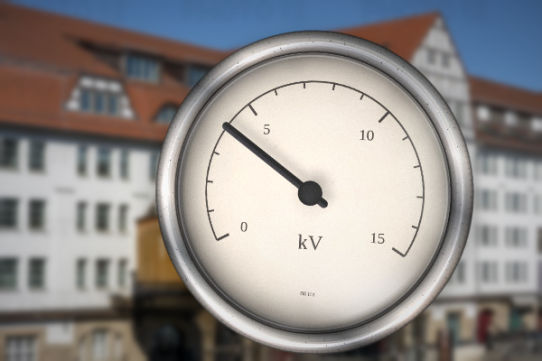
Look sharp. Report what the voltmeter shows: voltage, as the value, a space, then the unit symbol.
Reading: 4 kV
